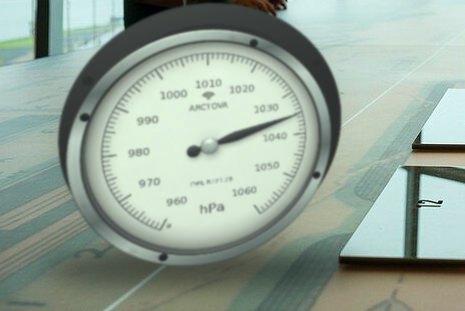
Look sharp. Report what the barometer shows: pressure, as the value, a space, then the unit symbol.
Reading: 1035 hPa
